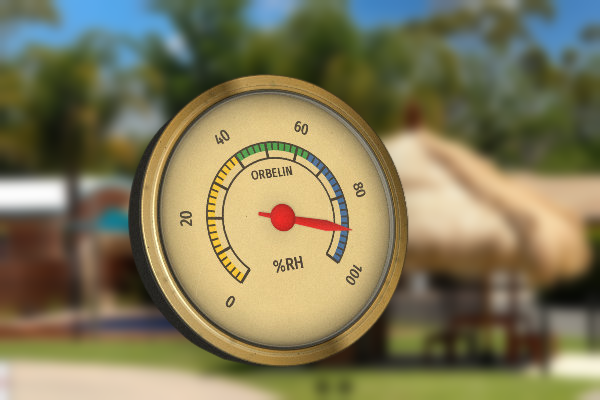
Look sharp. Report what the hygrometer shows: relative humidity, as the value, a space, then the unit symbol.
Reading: 90 %
